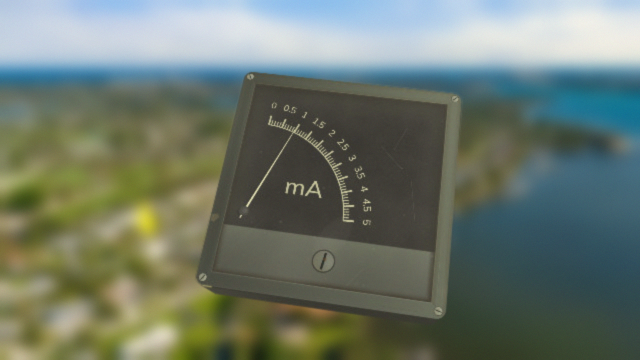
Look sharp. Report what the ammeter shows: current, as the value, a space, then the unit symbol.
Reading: 1 mA
